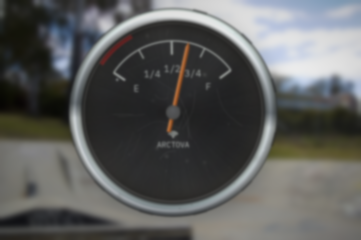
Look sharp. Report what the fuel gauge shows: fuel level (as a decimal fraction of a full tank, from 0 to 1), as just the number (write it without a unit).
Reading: 0.625
